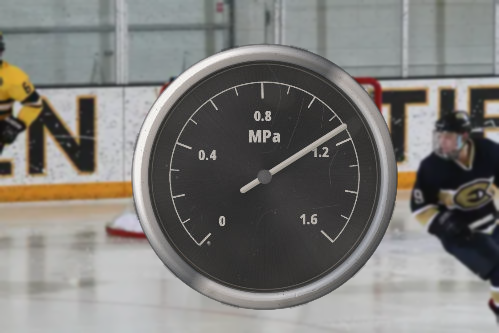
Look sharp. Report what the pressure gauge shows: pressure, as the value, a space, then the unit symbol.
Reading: 1.15 MPa
